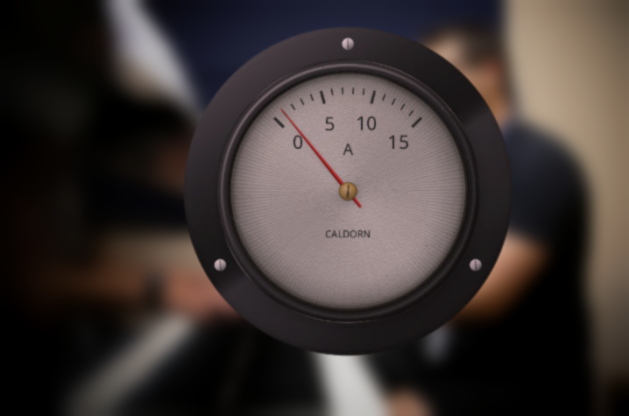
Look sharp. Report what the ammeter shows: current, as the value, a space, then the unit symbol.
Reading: 1 A
